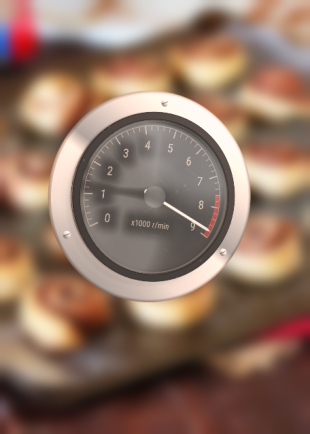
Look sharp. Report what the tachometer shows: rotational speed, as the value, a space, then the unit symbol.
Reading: 8800 rpm
